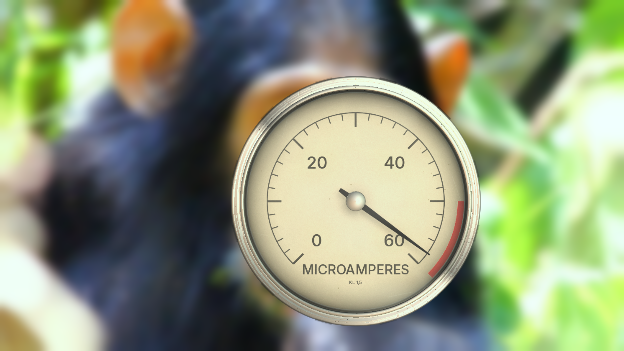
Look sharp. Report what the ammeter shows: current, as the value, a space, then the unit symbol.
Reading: 58 µA
